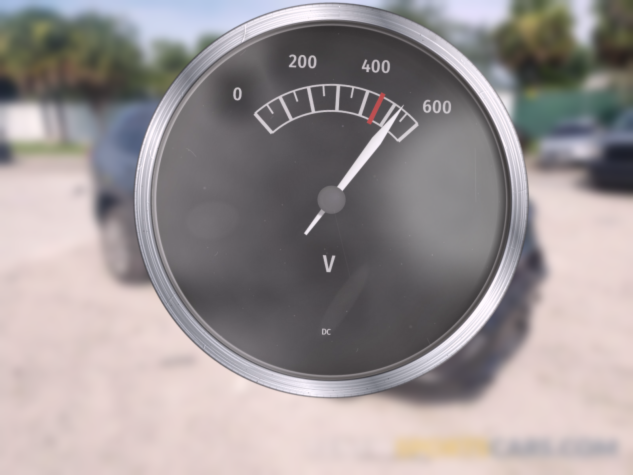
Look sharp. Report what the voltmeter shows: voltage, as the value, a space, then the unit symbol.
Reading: 525 V
